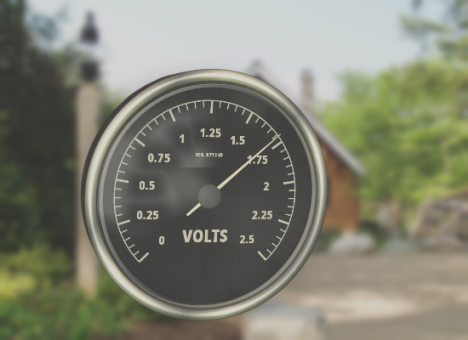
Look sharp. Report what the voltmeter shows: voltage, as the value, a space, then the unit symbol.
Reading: 1.7 V
